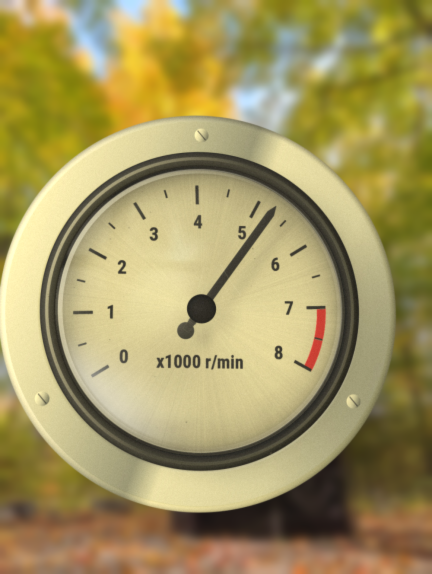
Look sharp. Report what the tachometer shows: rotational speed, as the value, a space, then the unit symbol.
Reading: 5250 rpm
